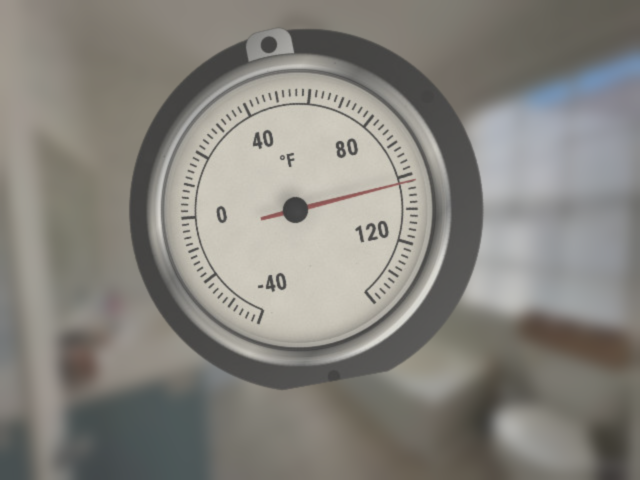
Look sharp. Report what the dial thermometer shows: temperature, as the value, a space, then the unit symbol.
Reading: 102 °F
